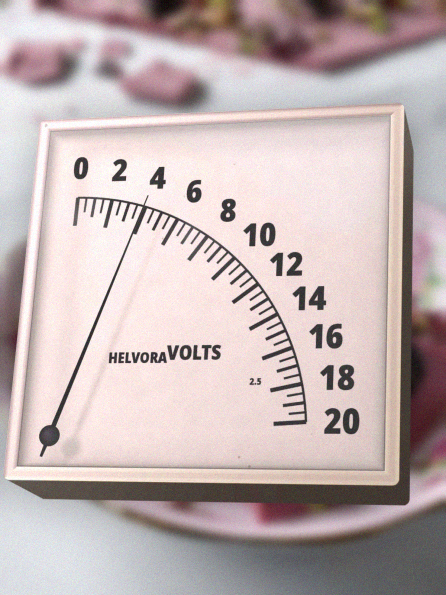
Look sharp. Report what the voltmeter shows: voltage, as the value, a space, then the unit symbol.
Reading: 4 V
